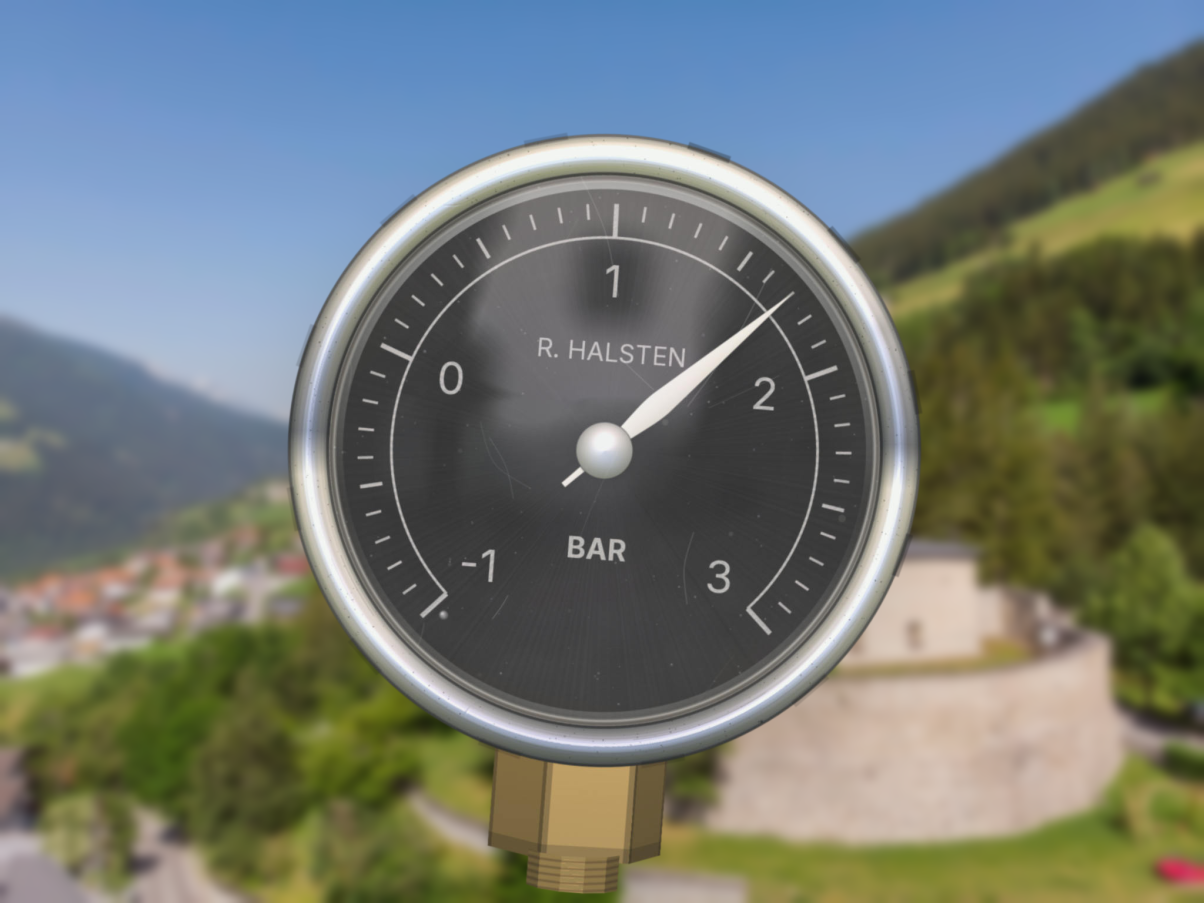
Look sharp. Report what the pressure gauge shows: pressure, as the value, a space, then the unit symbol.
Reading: 1.7 bar
